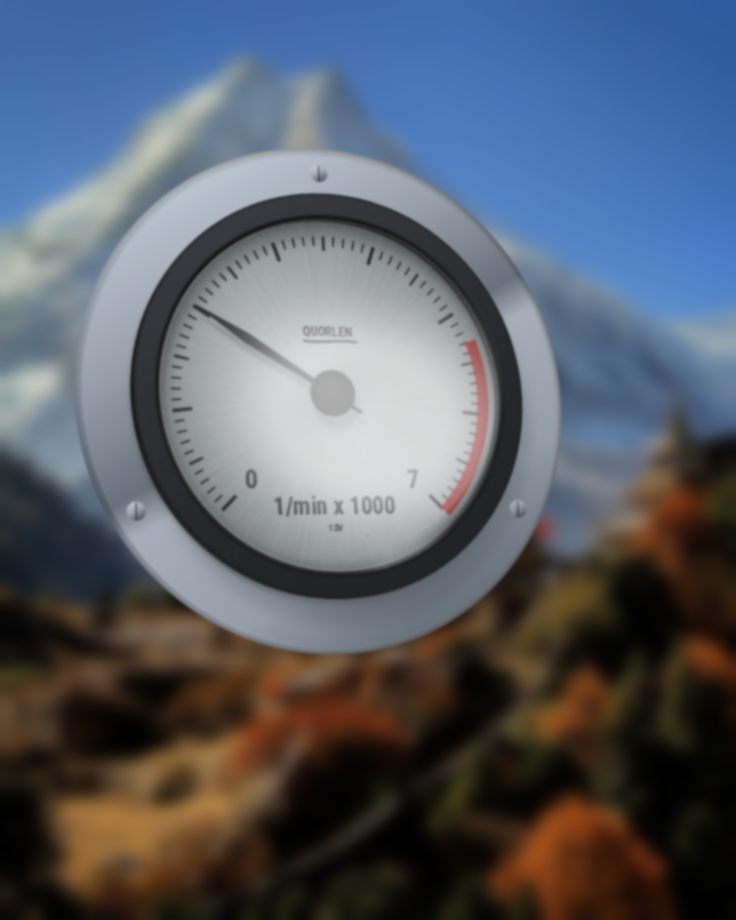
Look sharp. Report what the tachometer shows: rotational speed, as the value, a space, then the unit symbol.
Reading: 2000 rpm
